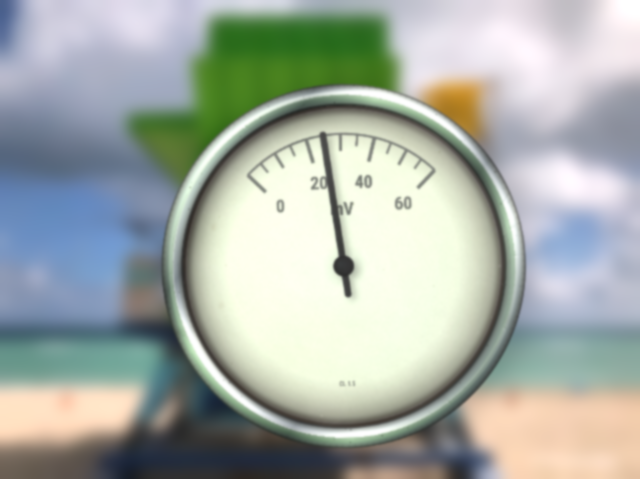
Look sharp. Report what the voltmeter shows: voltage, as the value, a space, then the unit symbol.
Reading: 25 mV
